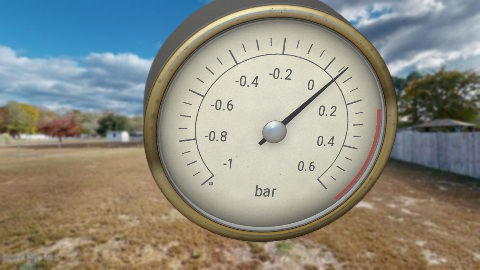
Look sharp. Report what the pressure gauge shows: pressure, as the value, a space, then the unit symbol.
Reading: 0.05 bar
